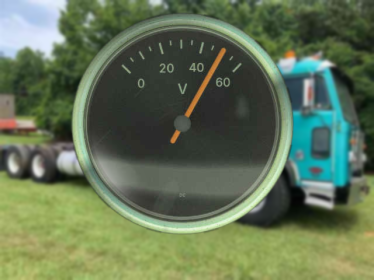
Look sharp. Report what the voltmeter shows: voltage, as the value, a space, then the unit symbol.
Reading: 50 V
